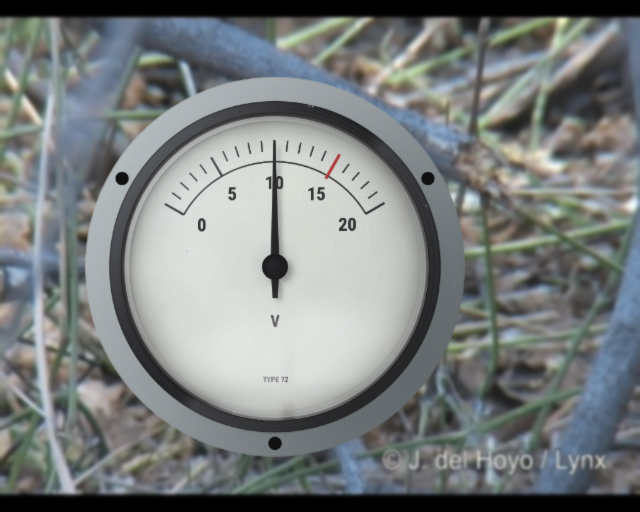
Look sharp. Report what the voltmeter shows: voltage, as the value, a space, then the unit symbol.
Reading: 10 V
